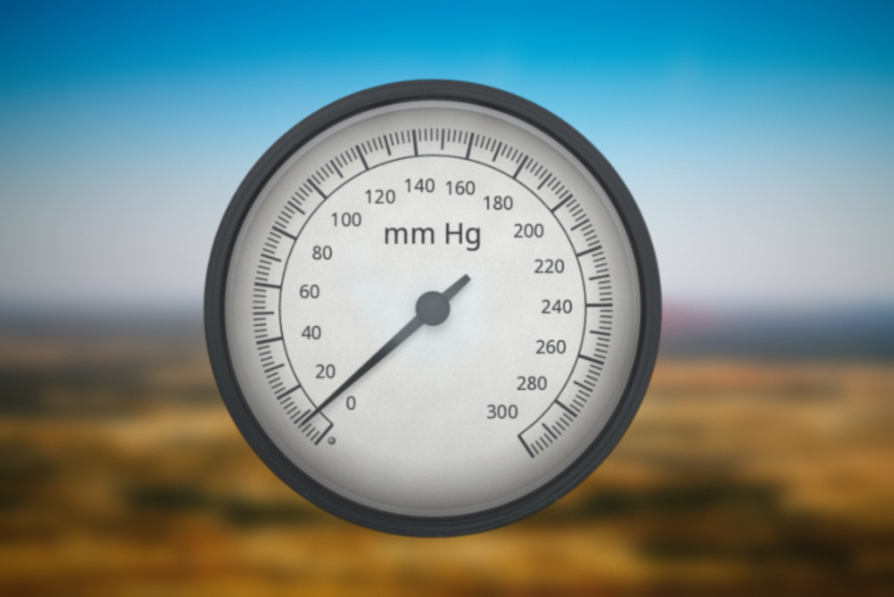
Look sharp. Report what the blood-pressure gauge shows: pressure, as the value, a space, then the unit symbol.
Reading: 8 mmHg
